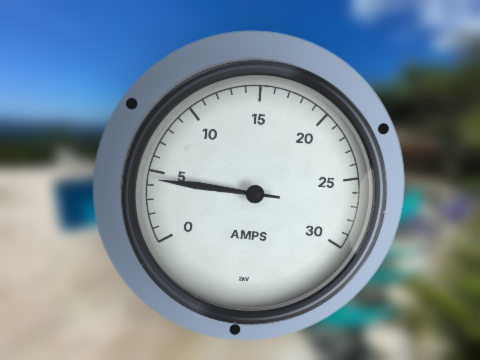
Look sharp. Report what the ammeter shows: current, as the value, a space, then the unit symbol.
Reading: 4.5 A
